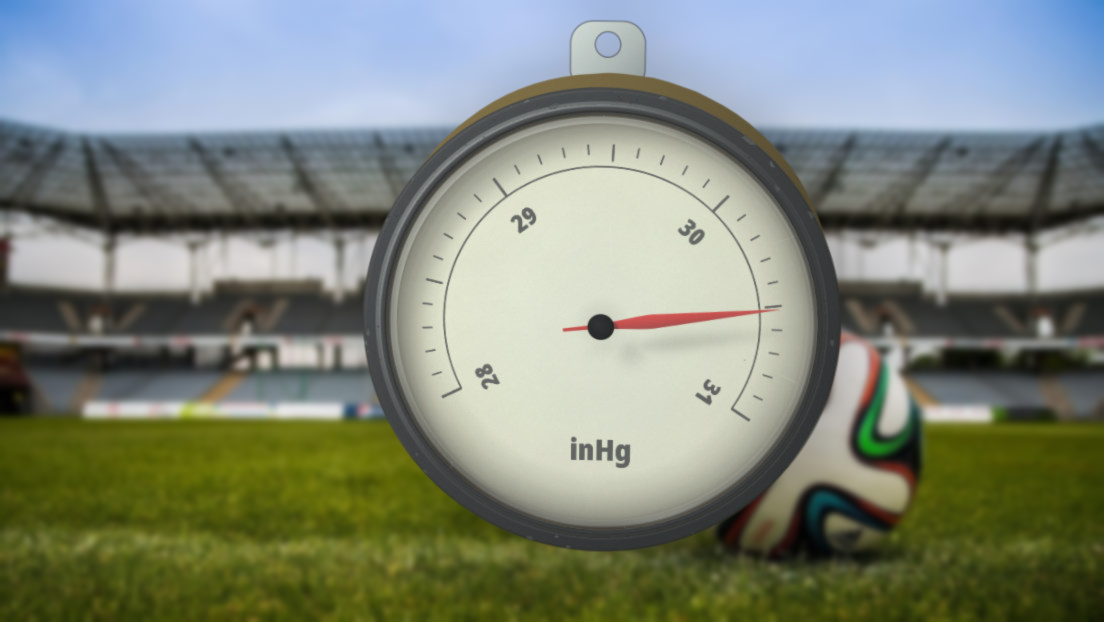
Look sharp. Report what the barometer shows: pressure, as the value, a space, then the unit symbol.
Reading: 30.5 inHg
